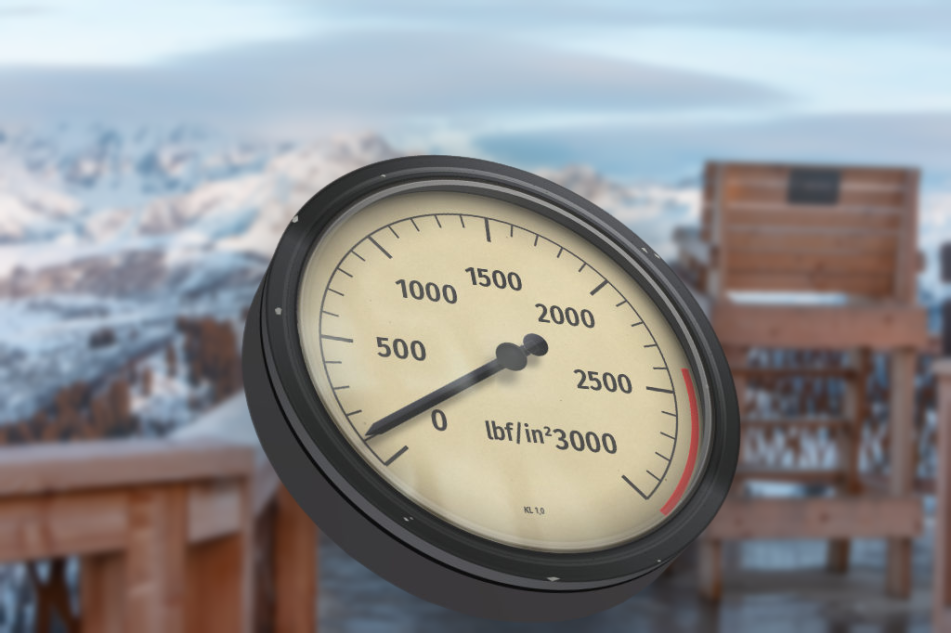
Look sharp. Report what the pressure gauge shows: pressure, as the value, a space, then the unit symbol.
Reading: 100 psi
